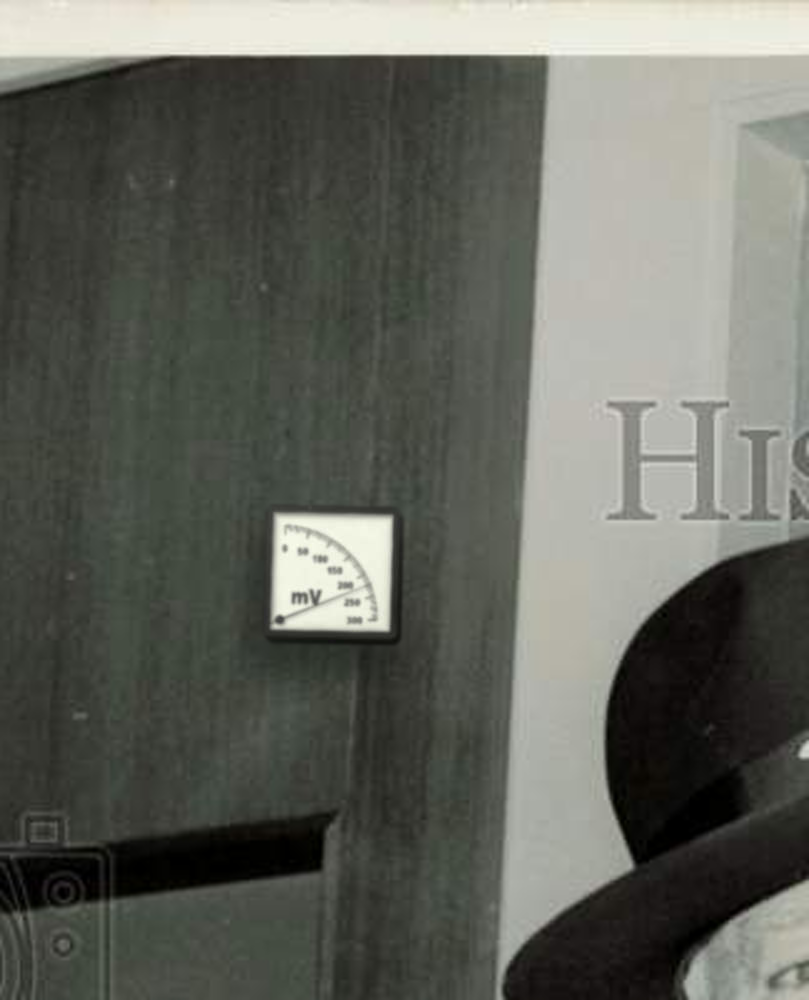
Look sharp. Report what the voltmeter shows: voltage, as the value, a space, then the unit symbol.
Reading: 225 mV
